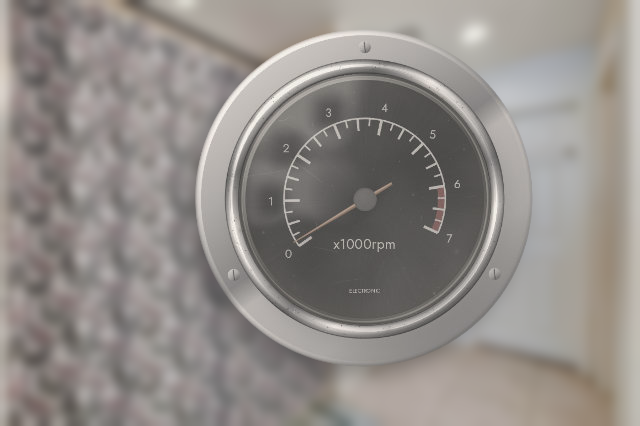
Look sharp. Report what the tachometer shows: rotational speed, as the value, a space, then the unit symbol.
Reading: 125 rpm
